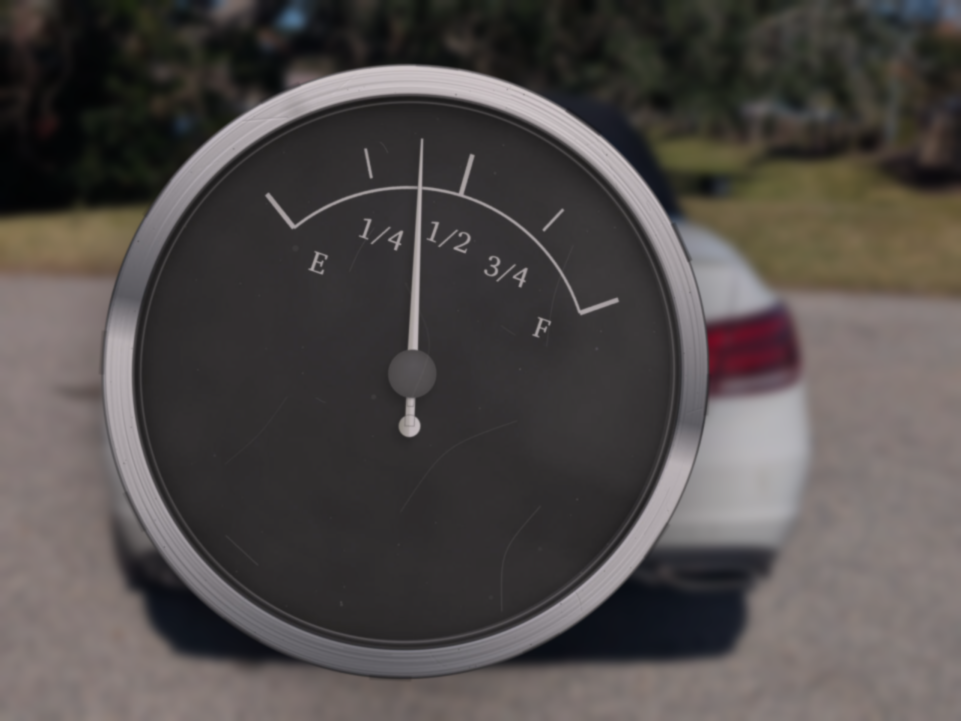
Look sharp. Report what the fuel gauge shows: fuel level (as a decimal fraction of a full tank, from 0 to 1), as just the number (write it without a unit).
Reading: 0.375
